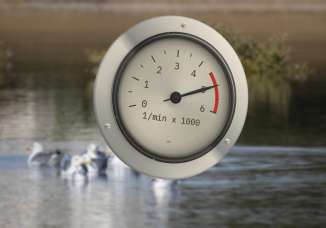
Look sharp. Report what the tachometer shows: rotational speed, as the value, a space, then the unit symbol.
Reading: 5000 rpm
